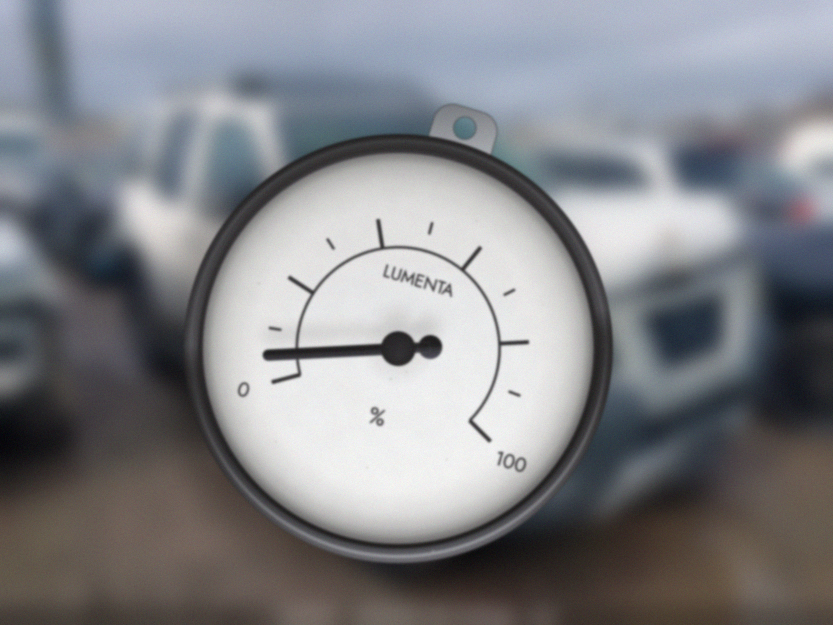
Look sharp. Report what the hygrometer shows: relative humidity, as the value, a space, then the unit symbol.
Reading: 5 %
